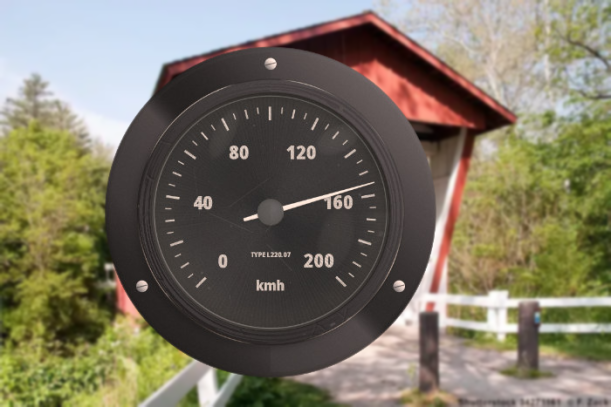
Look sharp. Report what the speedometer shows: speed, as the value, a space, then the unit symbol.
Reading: 155 km/h
